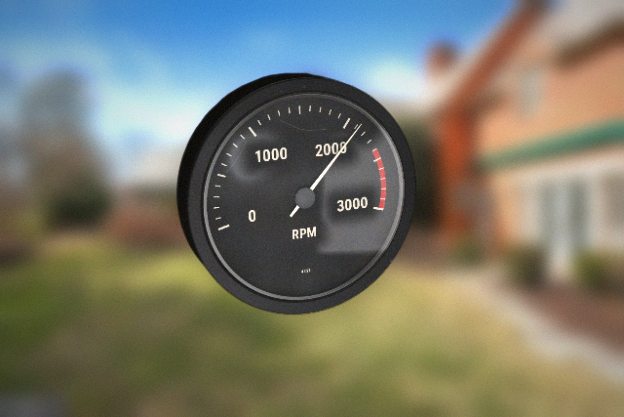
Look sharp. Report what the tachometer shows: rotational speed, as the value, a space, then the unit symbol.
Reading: 2100 rpm
